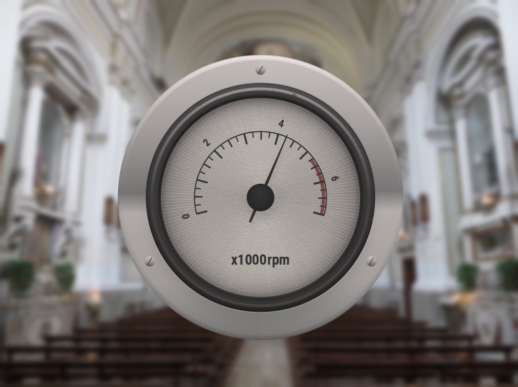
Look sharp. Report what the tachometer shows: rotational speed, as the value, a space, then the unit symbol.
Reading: 4250 rpm
